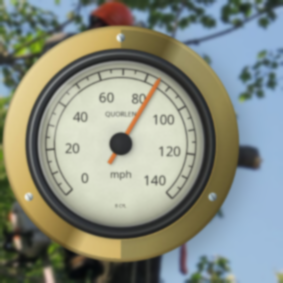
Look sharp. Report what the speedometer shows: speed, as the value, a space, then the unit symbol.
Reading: 85 mph
